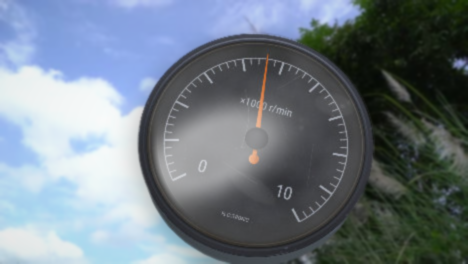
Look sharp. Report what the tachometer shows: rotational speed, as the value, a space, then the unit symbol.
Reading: 4600 rpm
